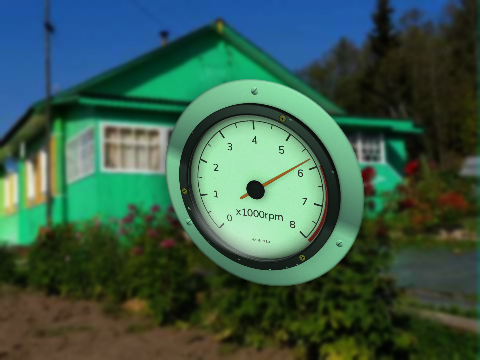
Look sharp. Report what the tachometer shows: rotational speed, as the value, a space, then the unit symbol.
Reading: 5750 rpm
